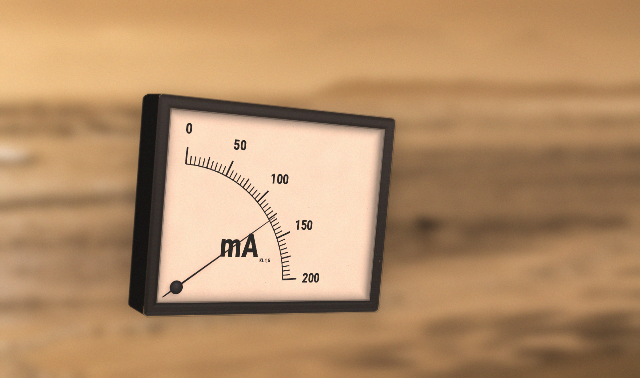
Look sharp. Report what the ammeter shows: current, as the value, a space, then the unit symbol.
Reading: 125 mA
